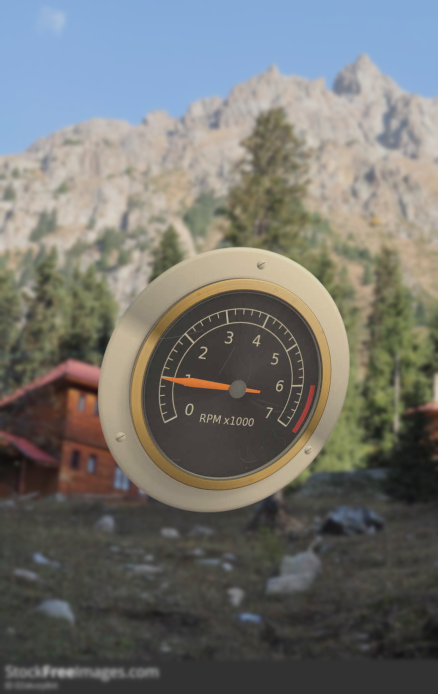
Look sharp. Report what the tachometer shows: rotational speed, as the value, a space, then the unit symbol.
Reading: 1000 rpm
